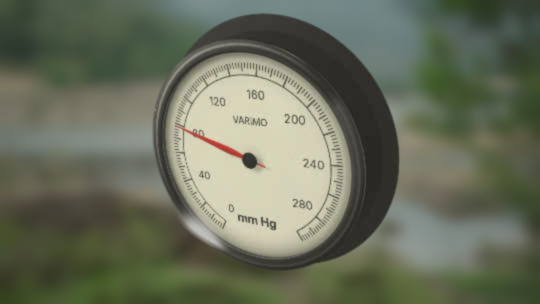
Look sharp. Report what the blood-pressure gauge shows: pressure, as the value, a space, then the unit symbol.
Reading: 80 mmHg
